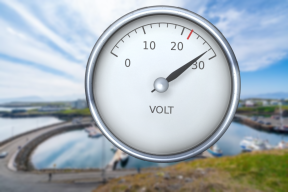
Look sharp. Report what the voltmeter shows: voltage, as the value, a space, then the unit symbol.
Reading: 28 V
